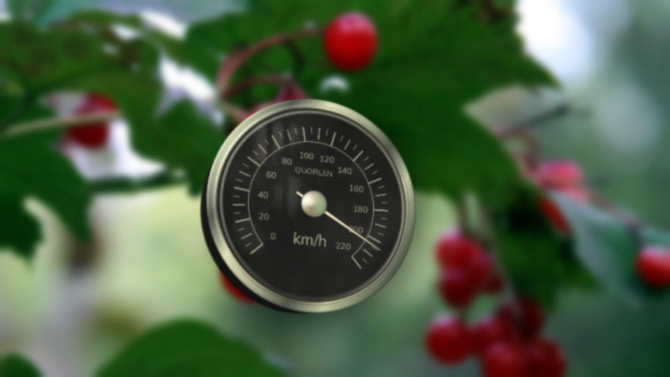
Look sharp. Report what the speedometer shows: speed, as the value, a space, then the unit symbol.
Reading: 205 km/h
